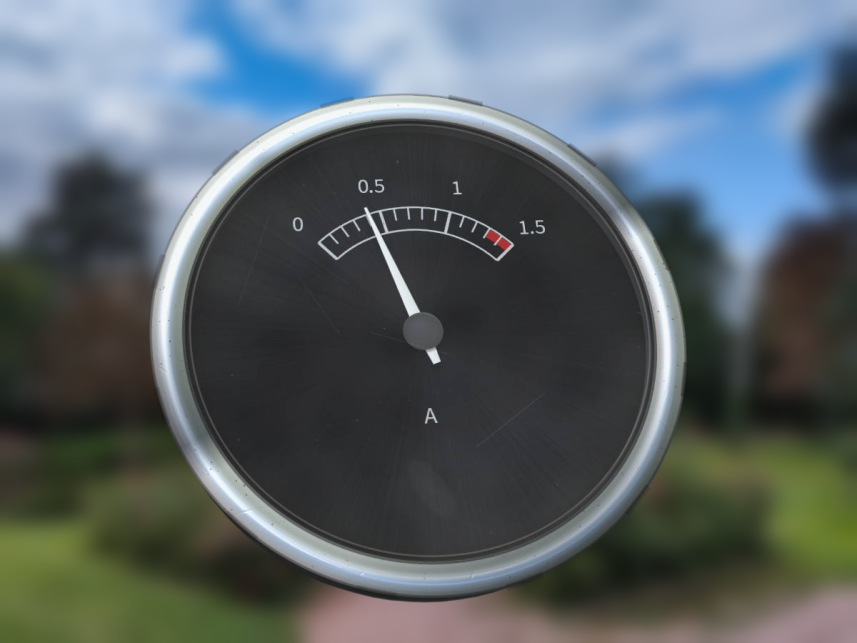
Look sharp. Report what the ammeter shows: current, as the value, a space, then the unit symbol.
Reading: 0.4 A
